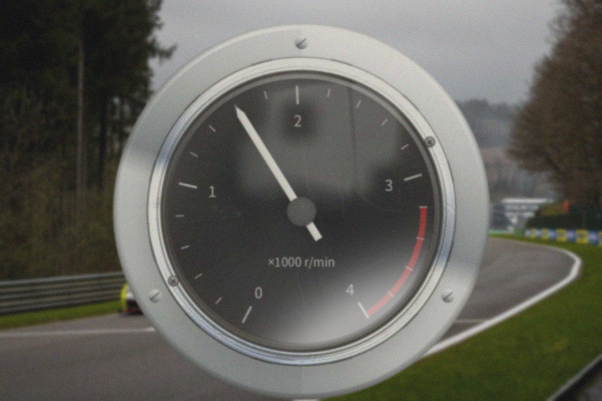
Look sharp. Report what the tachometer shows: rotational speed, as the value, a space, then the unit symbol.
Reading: 1600 rpm
